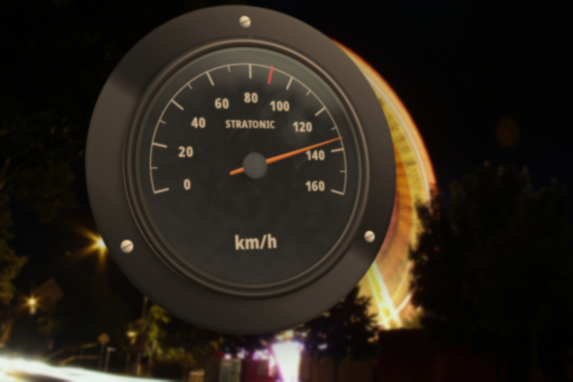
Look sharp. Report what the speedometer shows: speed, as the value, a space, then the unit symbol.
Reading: 135 km/h
